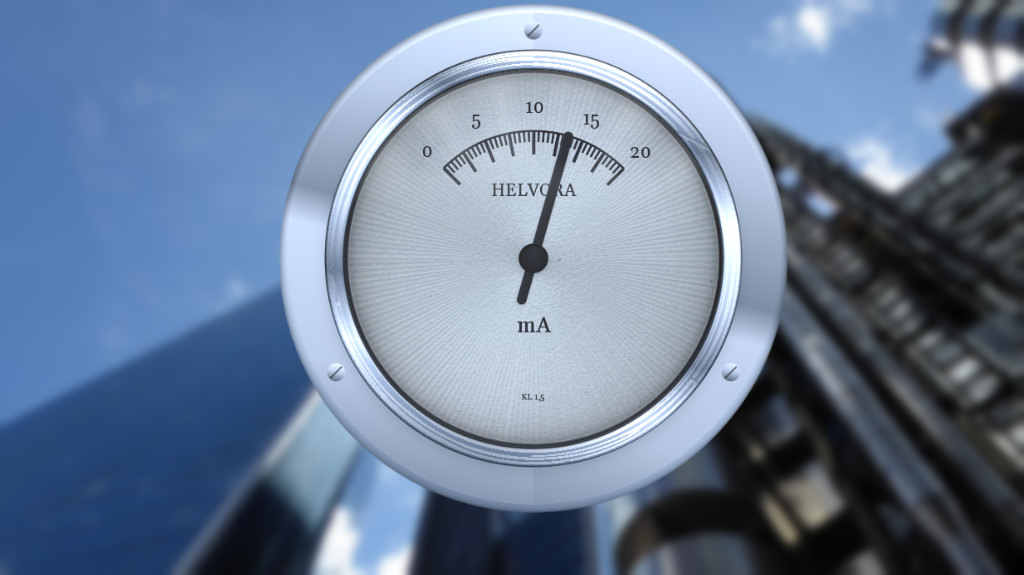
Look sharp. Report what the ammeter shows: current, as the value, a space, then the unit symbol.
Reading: 13.5 mA
